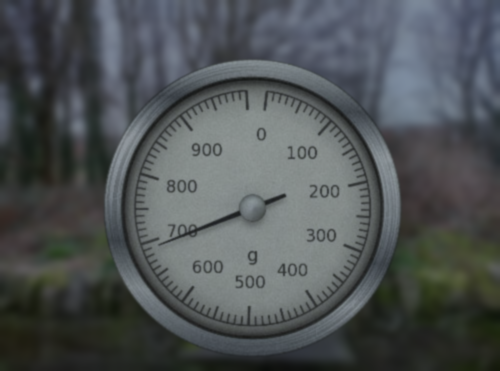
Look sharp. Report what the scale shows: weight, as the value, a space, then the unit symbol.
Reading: 690 g
